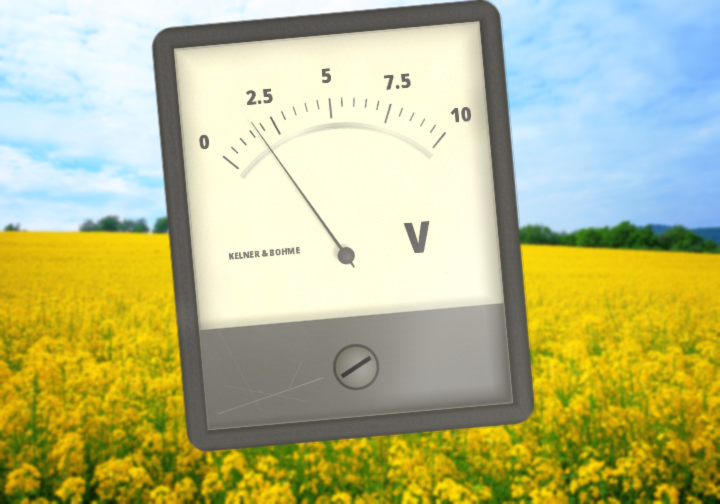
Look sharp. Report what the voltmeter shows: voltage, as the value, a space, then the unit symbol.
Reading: 1.75 V
